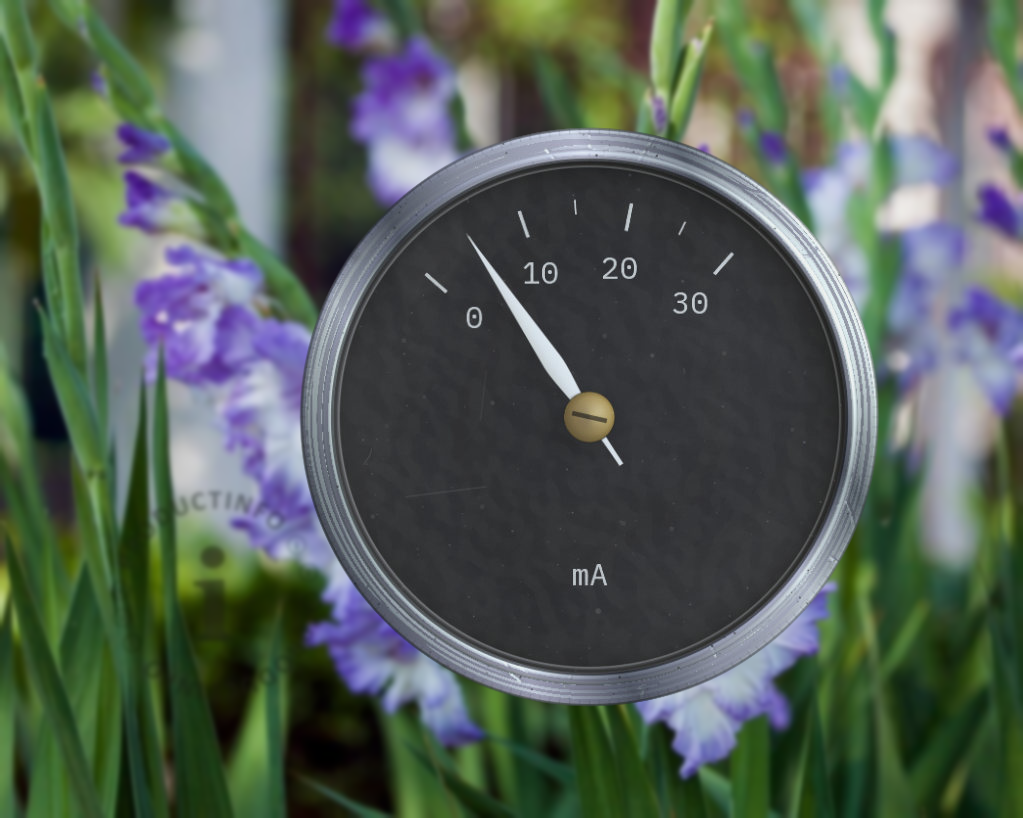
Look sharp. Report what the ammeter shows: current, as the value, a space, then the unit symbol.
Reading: 5 mA
